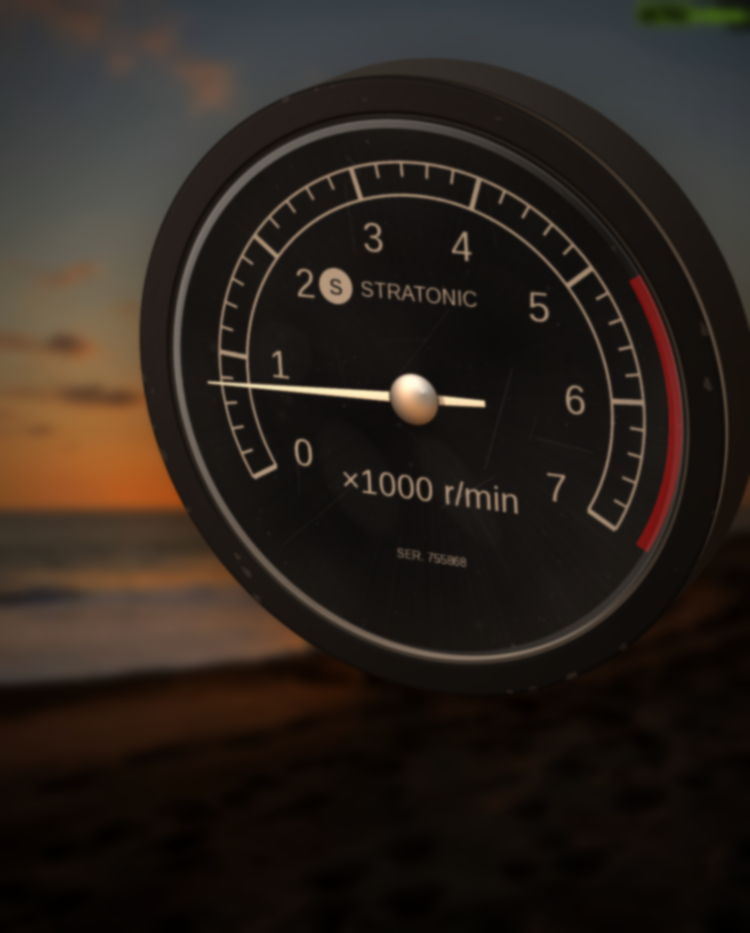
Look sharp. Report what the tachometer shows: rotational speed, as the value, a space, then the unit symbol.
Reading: 800 rpm
